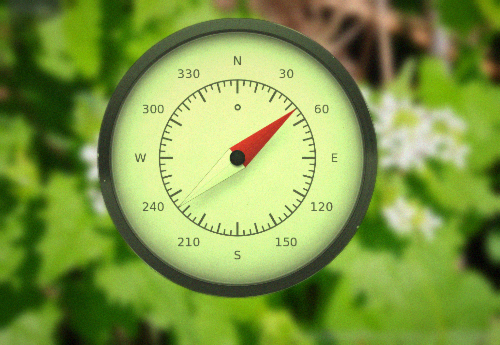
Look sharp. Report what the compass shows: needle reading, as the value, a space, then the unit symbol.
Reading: 50 °
